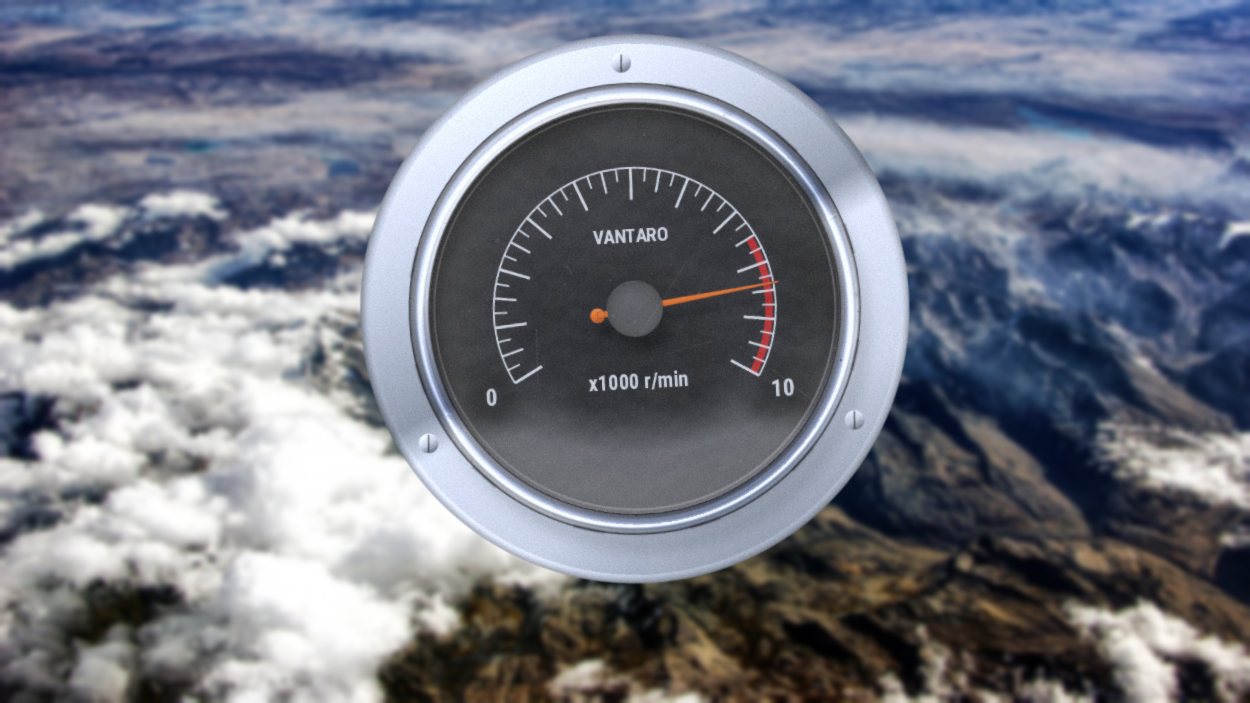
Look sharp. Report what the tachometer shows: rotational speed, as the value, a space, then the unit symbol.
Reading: 8375 rpm
